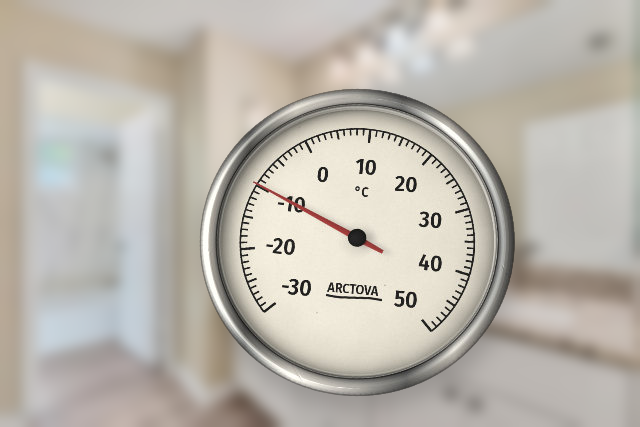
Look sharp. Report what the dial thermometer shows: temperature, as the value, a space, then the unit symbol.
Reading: -10 °C
